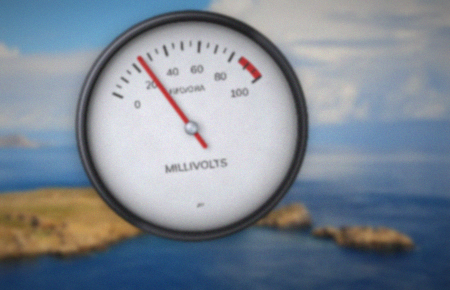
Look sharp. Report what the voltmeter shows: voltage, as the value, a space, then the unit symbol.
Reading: 25 mV
